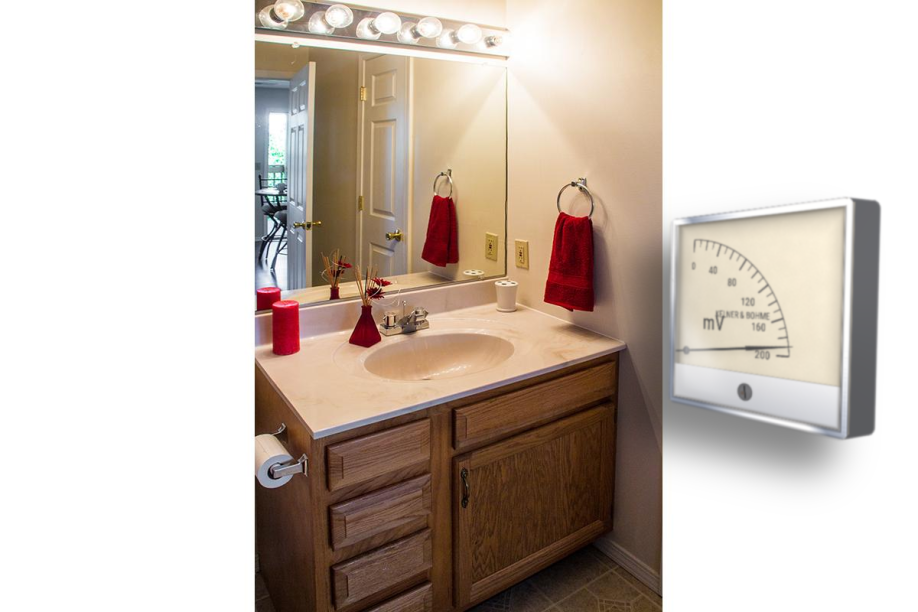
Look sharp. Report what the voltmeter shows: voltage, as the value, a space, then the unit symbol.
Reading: 190 mV
